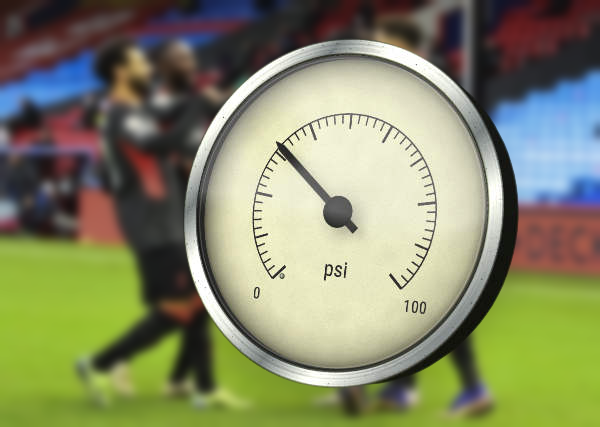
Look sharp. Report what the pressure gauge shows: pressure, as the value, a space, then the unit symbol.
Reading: 32 psi
